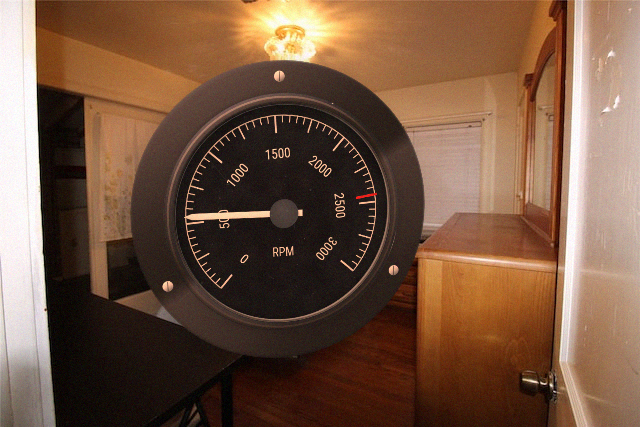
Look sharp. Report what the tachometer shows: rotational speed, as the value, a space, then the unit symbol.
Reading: 550 rpm
